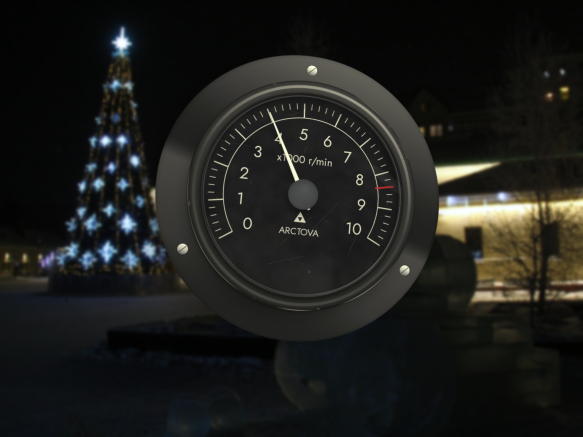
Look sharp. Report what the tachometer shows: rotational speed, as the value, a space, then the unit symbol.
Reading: 4000 rpm
